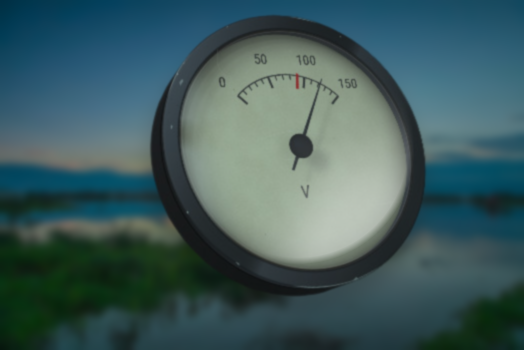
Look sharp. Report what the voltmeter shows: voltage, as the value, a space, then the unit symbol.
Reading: 120 V
